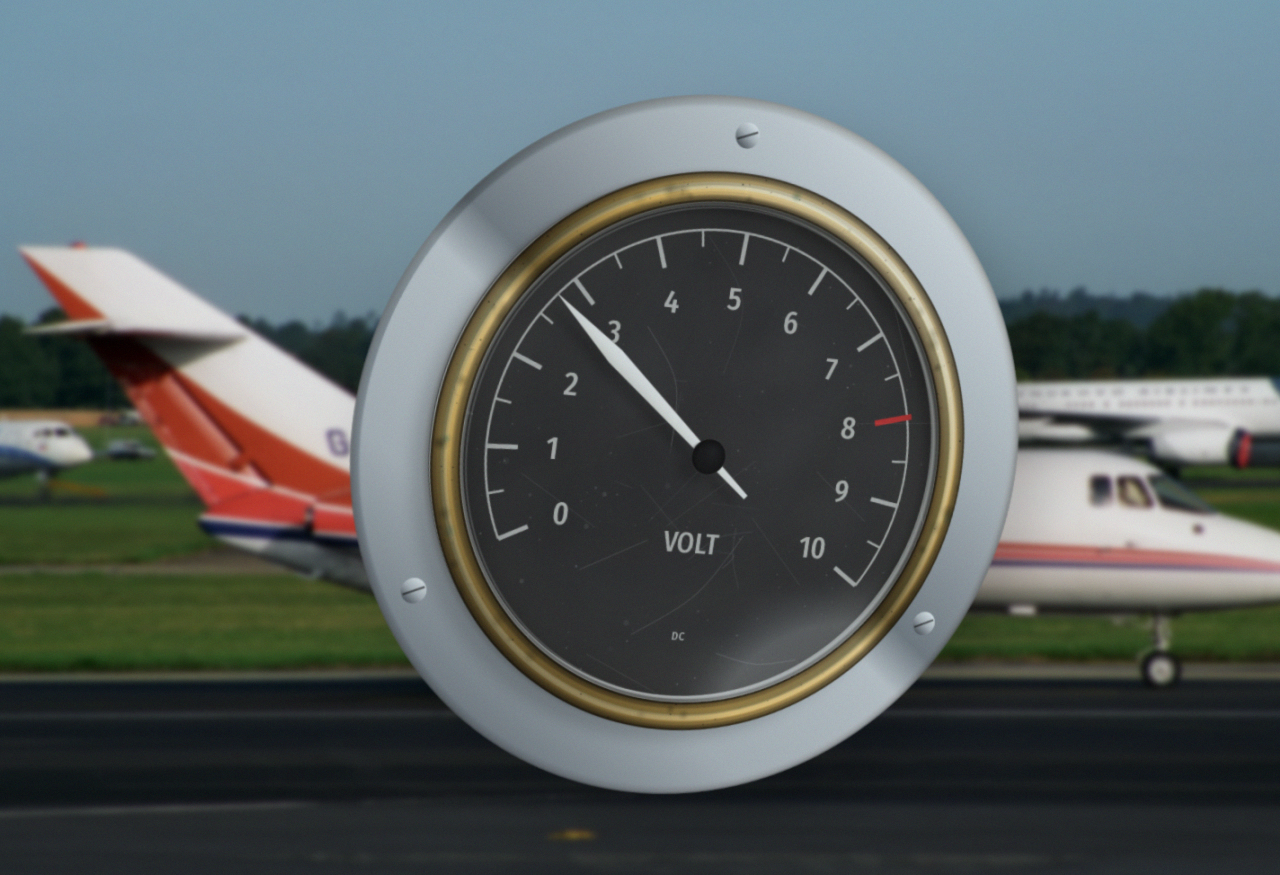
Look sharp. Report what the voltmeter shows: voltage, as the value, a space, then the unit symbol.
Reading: 2.75 V
